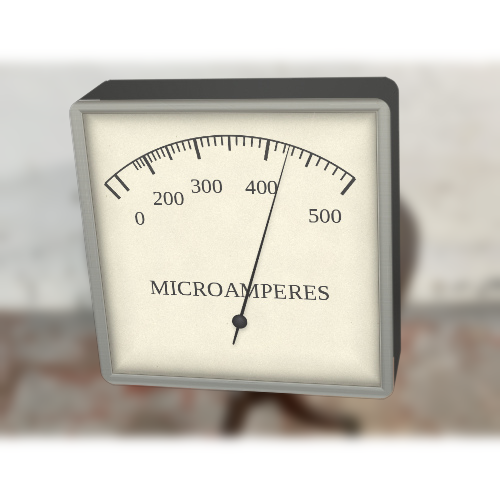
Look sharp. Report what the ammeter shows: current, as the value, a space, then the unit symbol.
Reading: 425 µA
